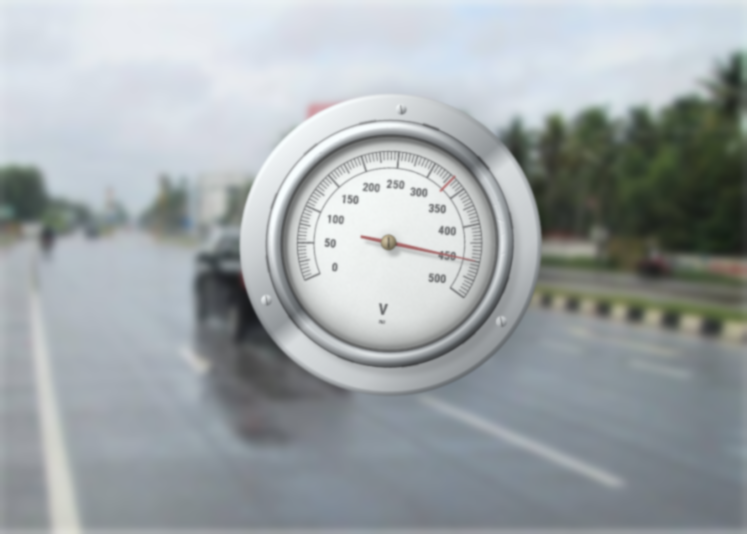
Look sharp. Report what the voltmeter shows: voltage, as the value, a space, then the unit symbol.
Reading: 450 V
